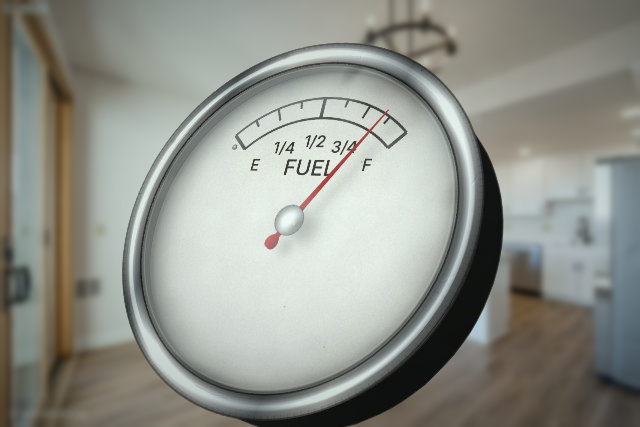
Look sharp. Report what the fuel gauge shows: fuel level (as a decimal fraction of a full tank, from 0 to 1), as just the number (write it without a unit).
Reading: 0.875
